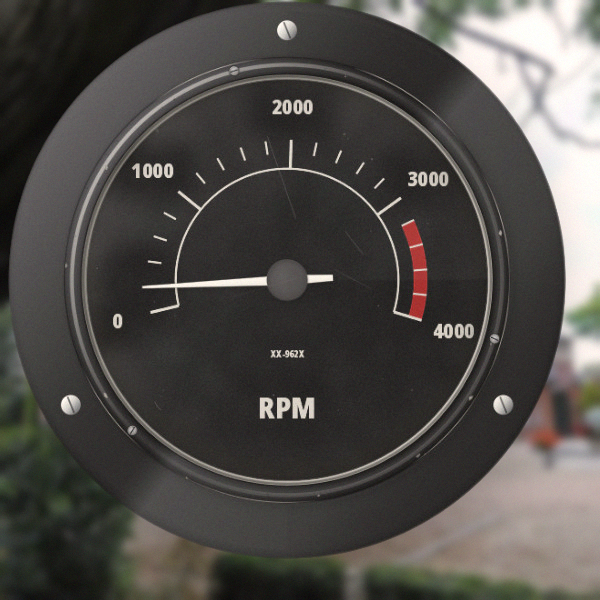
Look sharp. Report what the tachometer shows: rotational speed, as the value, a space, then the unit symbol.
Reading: 200 rpm
